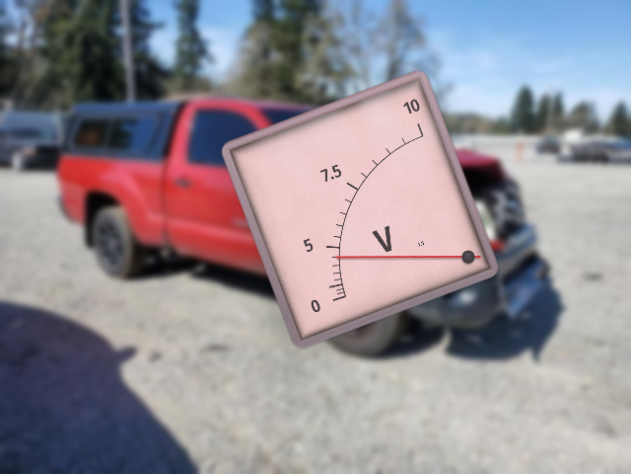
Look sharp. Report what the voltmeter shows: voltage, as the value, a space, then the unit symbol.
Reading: 4.5 V
